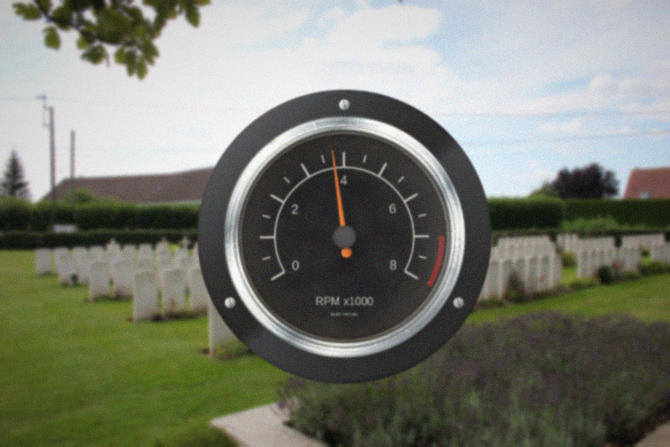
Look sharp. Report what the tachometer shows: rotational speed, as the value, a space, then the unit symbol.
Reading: 3750 rpm
